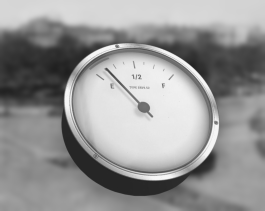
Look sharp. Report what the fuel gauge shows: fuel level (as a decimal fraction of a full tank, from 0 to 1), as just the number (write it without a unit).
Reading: 0.125
